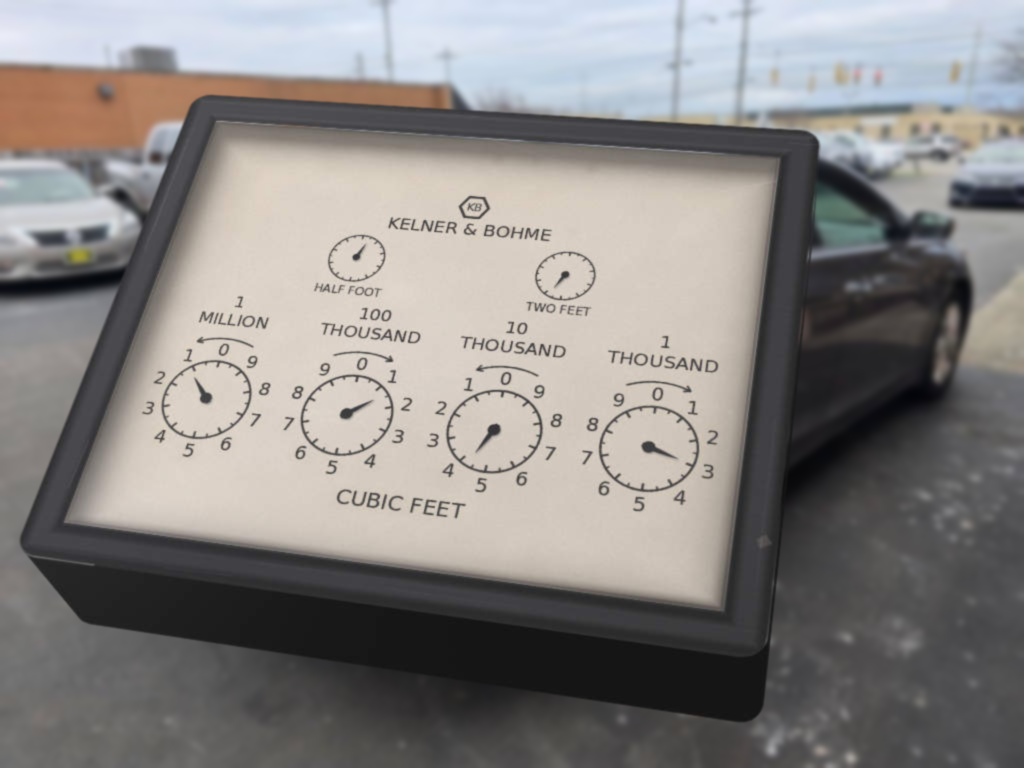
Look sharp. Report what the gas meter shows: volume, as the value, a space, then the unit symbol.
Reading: 114300 ft³
